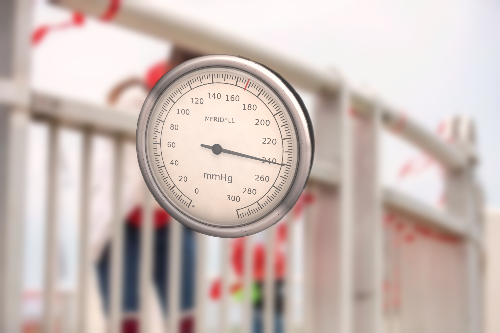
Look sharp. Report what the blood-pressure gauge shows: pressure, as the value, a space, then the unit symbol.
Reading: 240 mmHg
